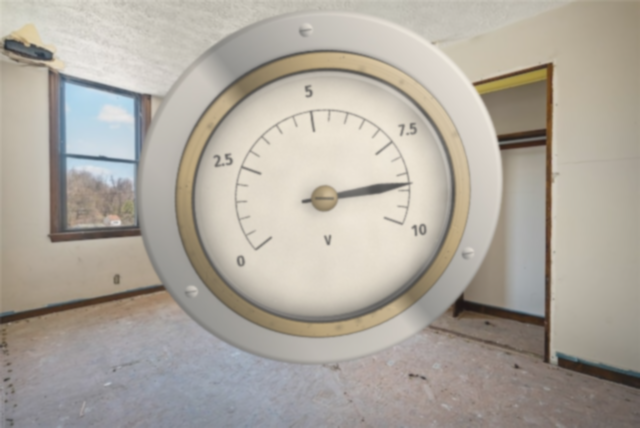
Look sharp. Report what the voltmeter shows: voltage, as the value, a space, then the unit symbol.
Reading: 8.75 V
